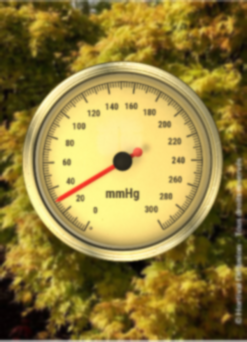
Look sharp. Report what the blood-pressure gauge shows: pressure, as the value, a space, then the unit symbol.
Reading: 30 mmHg
